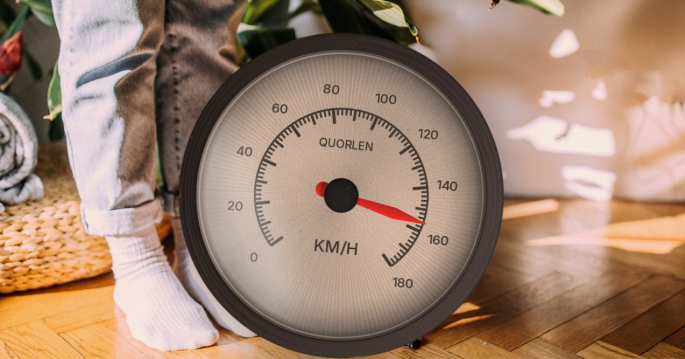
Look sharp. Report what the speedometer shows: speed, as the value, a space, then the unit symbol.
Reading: 156 km/h
